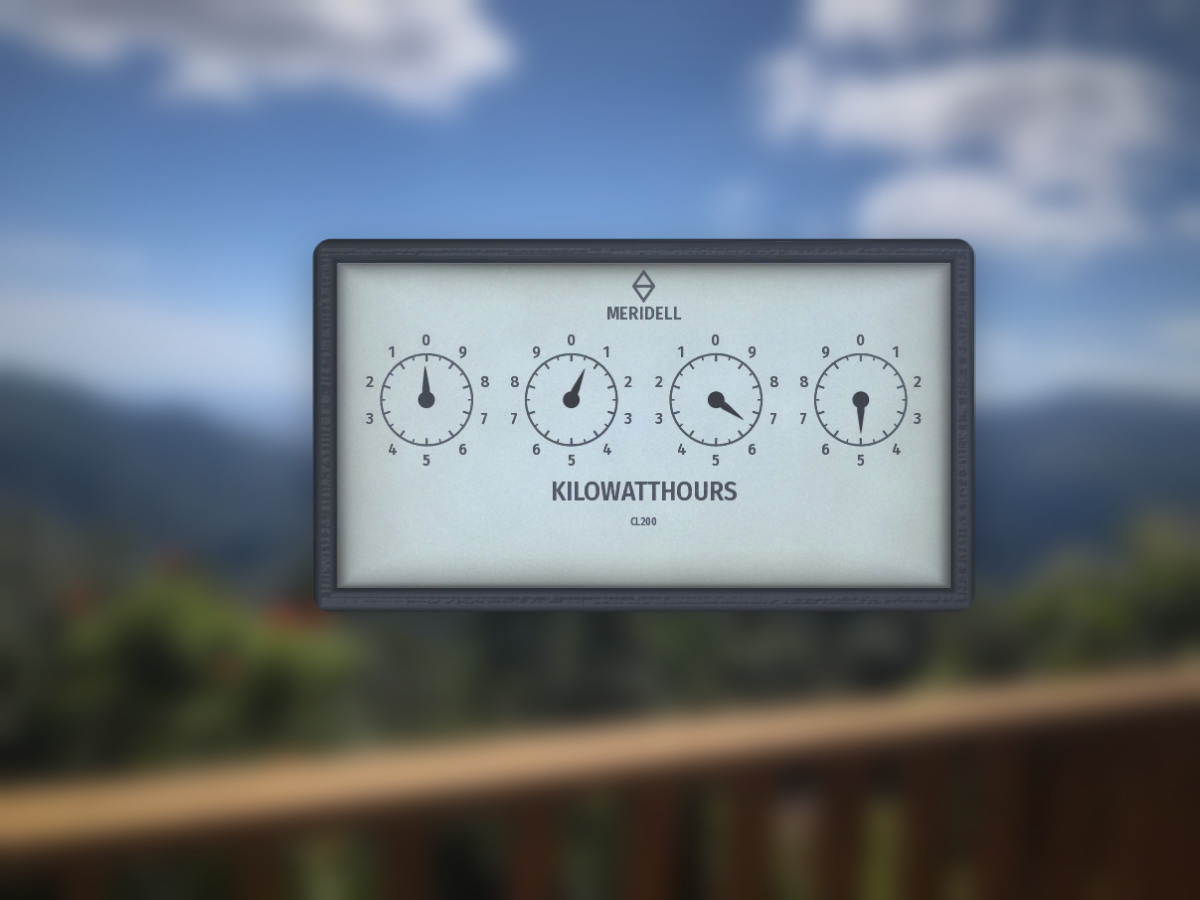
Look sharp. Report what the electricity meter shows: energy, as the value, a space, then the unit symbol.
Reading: 65 kWh
